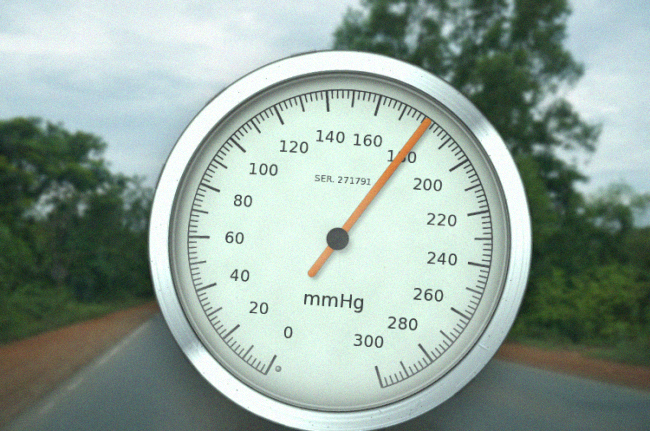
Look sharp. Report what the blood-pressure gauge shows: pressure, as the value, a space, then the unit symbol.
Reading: 180 mmHg
